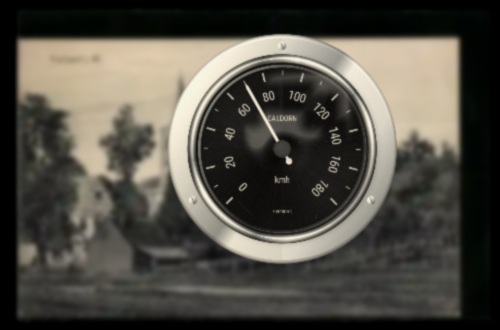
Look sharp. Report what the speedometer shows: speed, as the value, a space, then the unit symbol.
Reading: 70 km/h
